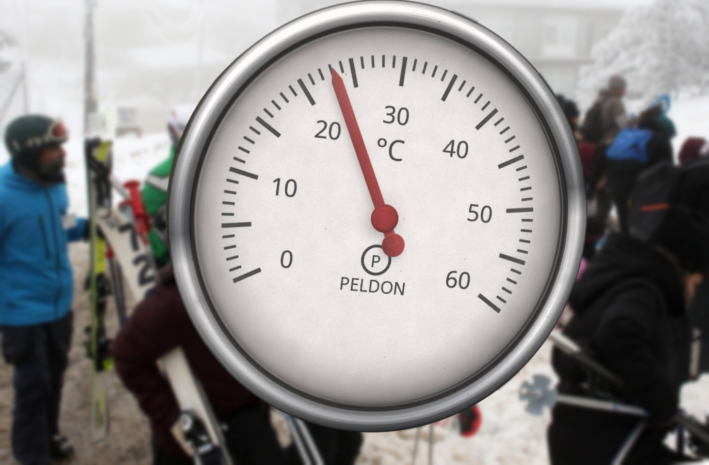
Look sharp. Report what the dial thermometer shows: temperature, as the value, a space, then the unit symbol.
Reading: 23 °C
